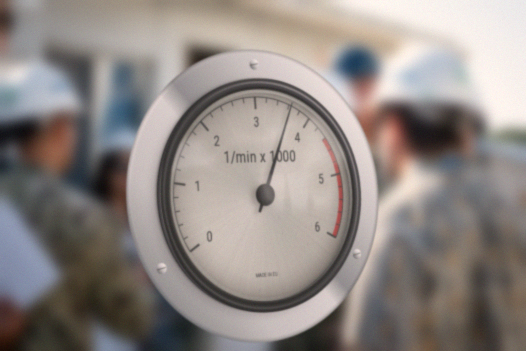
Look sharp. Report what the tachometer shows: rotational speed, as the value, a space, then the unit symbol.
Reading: 3600 rpm
